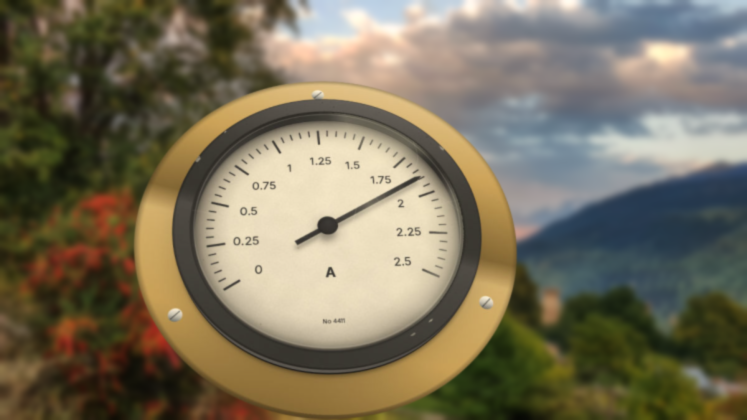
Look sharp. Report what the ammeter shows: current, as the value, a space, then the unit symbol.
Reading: 1.9 A
